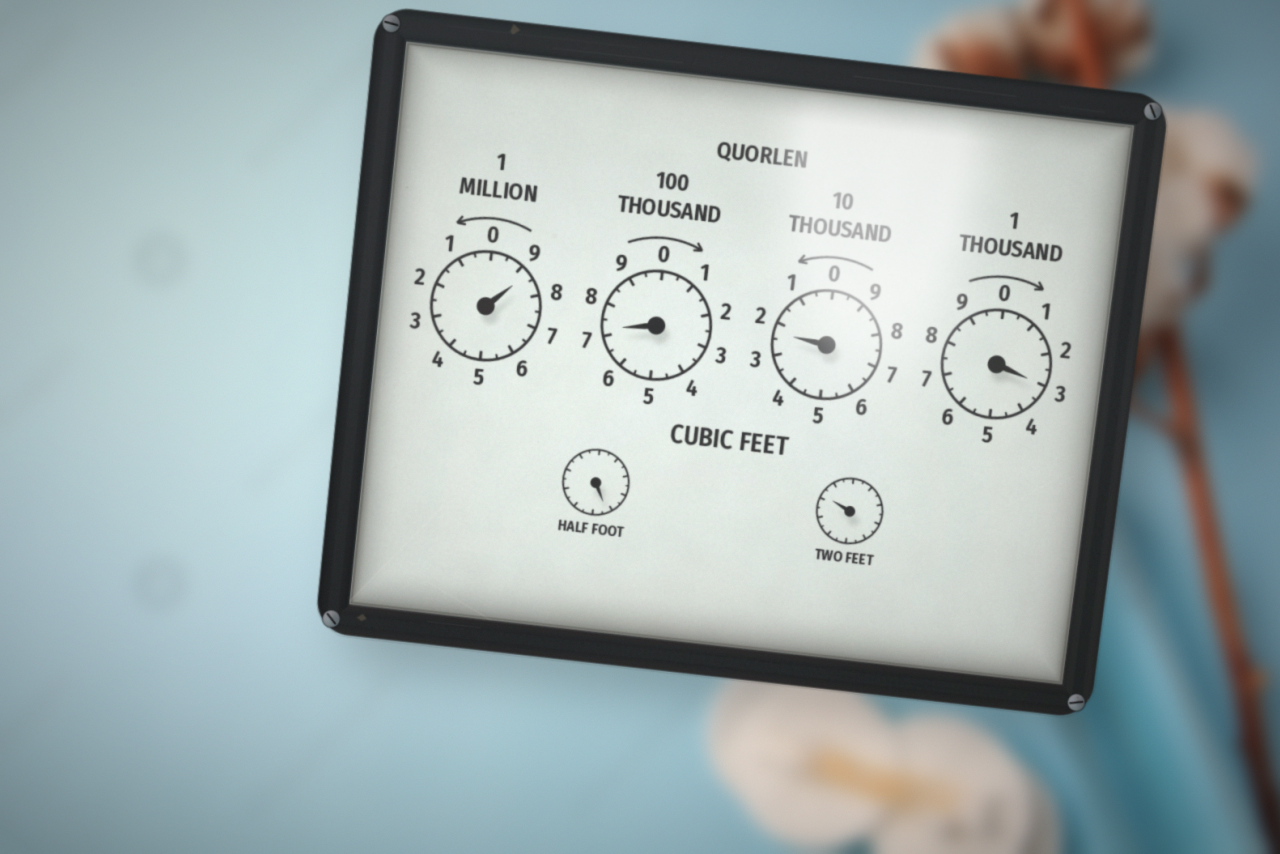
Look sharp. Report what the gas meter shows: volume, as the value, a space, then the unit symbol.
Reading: 872300 ft³
